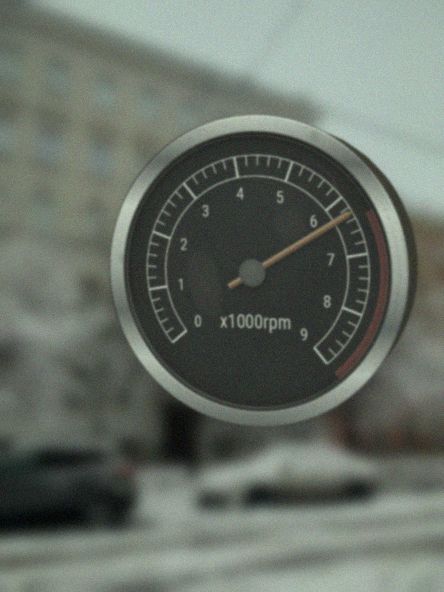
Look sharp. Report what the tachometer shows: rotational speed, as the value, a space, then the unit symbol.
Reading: 6300 rpm
